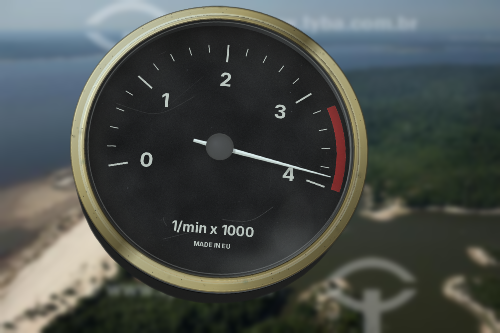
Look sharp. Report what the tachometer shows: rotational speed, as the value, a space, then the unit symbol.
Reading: 3900 rpm
